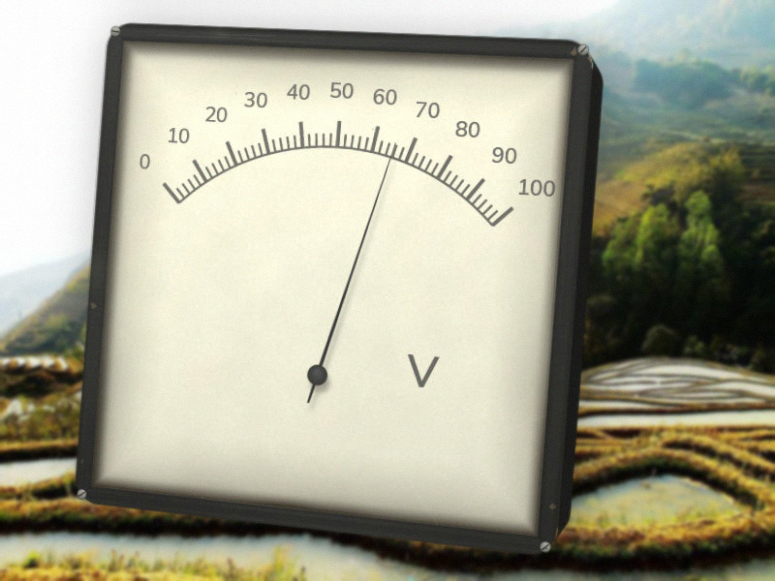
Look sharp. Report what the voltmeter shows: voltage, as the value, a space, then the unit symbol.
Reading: 66 V
